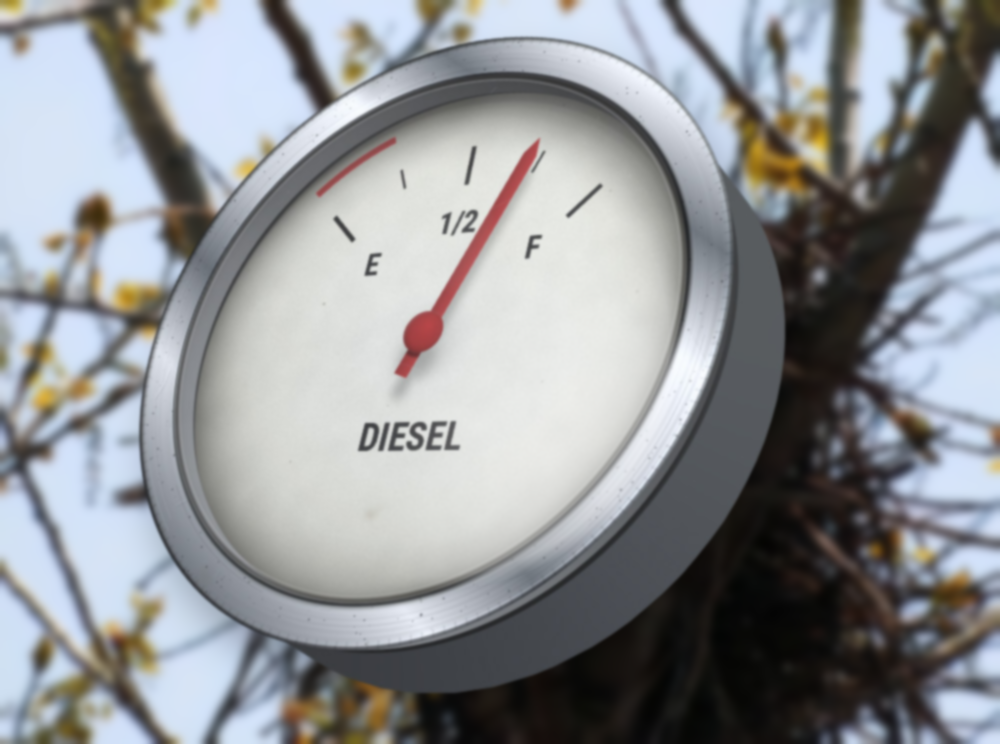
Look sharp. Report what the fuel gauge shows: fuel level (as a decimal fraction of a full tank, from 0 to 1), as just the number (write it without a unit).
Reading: 0.75
